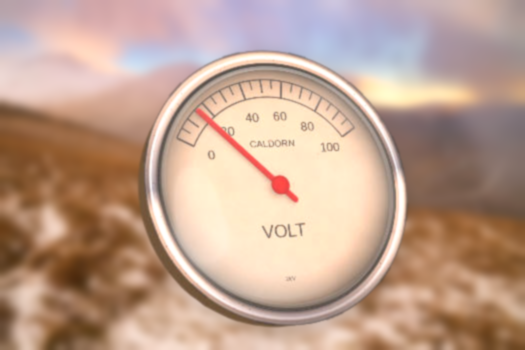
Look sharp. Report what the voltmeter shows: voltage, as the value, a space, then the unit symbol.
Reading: 15 V
